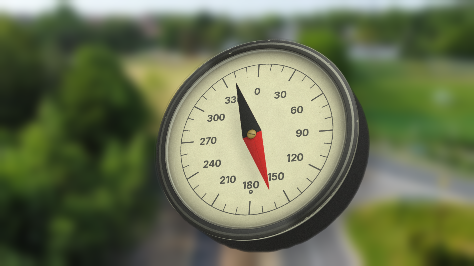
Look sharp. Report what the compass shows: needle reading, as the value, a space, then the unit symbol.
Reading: 160 °
